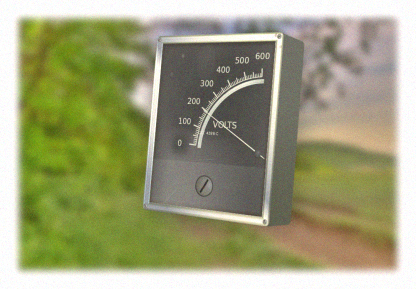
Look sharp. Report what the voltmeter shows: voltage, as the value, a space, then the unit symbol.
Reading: 200 V
